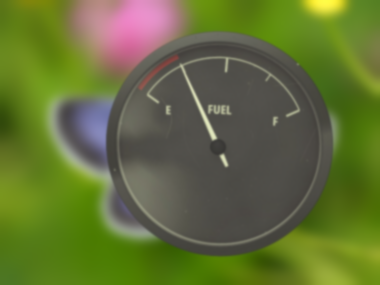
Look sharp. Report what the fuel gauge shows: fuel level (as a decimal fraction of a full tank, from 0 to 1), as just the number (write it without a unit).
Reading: 0.25
